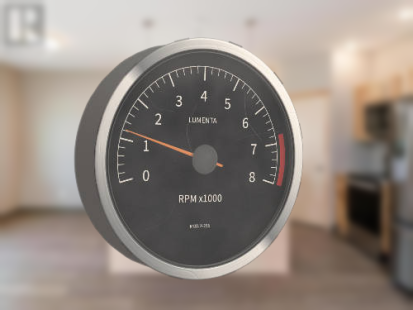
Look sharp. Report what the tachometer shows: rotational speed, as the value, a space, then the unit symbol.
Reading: 1200 rpm
